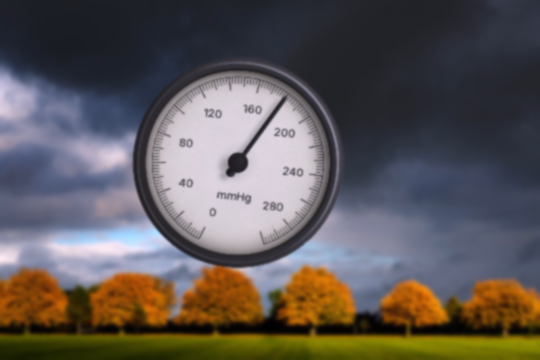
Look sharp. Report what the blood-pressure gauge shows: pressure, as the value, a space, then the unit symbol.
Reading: 180 mmHg
